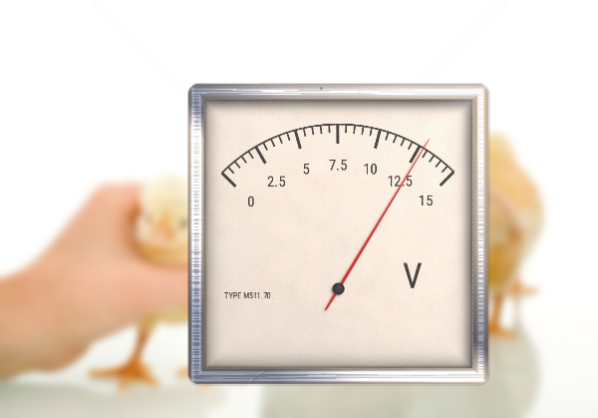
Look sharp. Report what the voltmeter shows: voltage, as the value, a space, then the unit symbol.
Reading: 12.75 V
